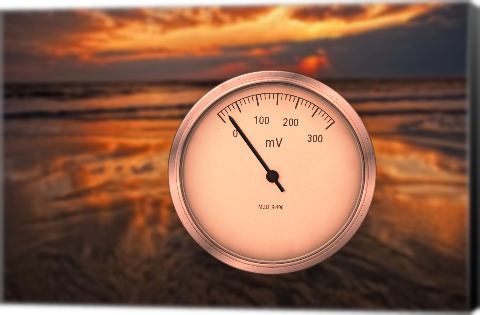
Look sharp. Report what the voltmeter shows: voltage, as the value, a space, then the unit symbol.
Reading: 20 mV
